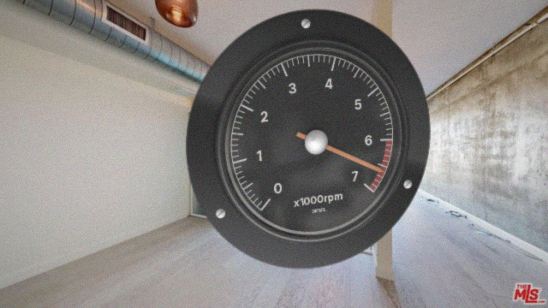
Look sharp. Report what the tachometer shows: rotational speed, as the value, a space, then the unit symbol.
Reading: 6600 rpm
